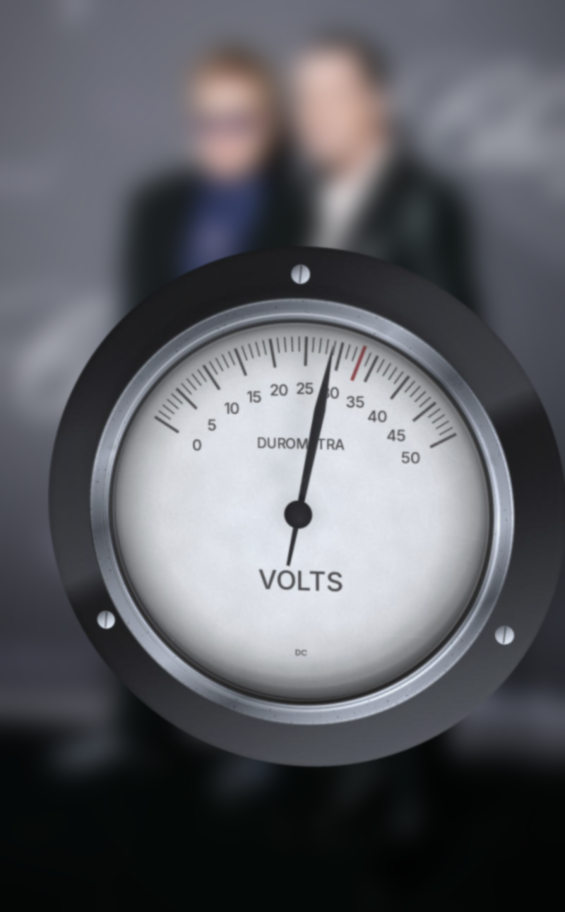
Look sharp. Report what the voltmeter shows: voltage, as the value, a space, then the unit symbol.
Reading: 29 V
